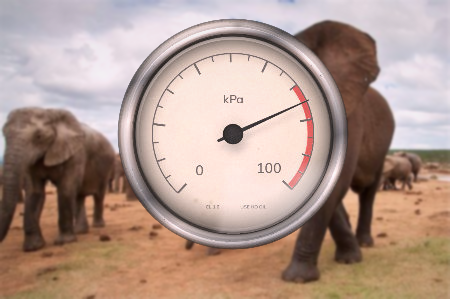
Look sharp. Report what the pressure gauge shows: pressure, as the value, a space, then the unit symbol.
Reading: 75 kPa
